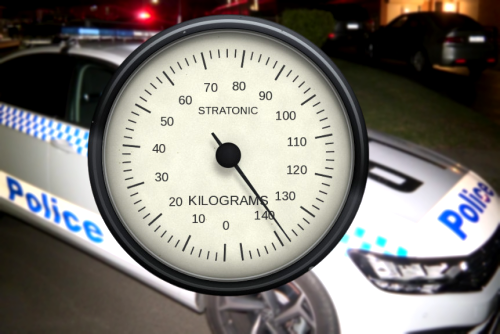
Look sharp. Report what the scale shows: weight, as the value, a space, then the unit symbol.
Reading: 138 kg
